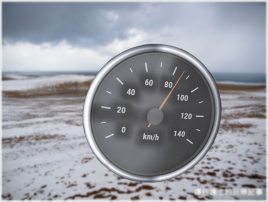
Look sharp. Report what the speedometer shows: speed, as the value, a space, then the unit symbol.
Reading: 85 km/h
